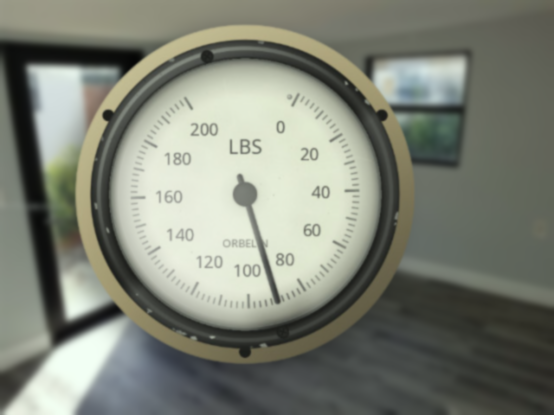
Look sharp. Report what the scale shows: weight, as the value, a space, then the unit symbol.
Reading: 90 lb
